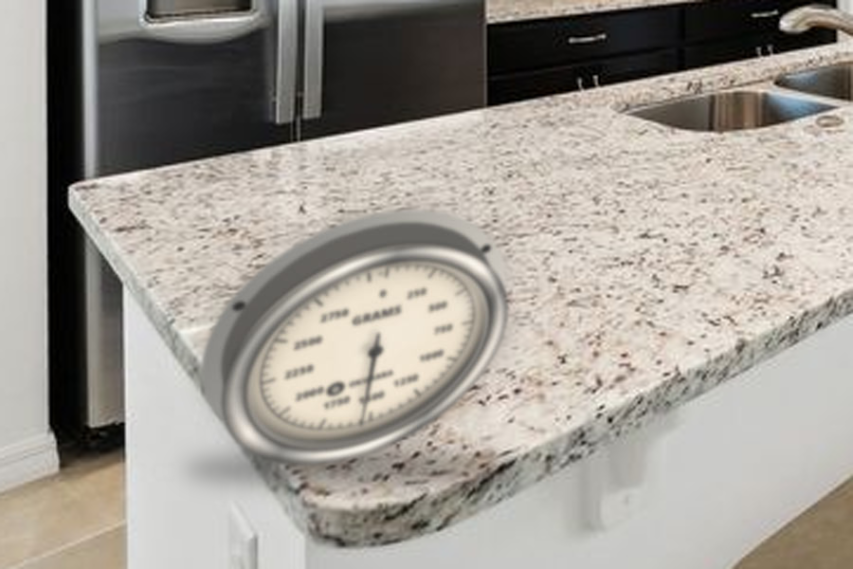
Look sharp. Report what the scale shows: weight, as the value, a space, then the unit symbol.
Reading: 1550 g
